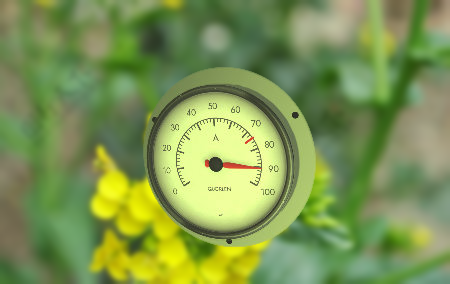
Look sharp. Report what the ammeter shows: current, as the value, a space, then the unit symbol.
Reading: 90 A
